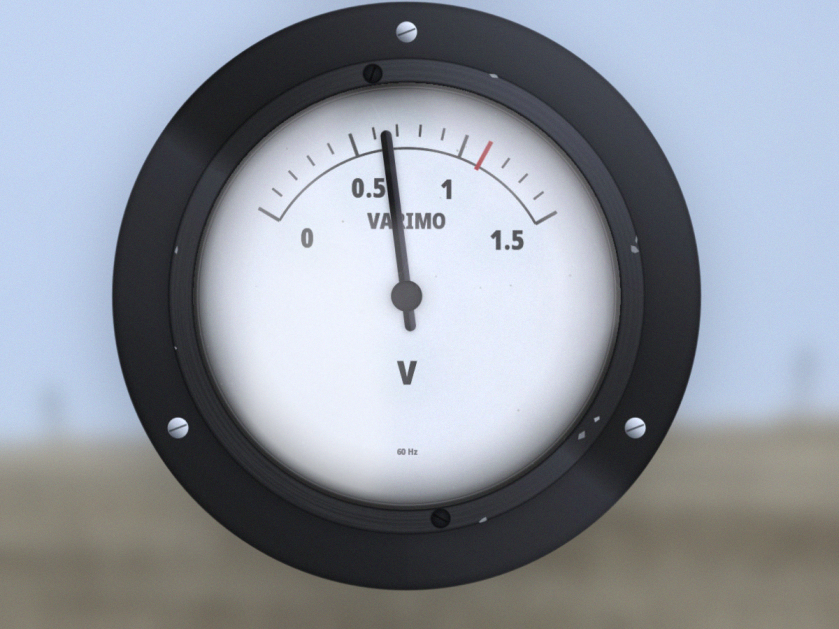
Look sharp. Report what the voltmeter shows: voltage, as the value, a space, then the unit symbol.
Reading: 0.65 V
